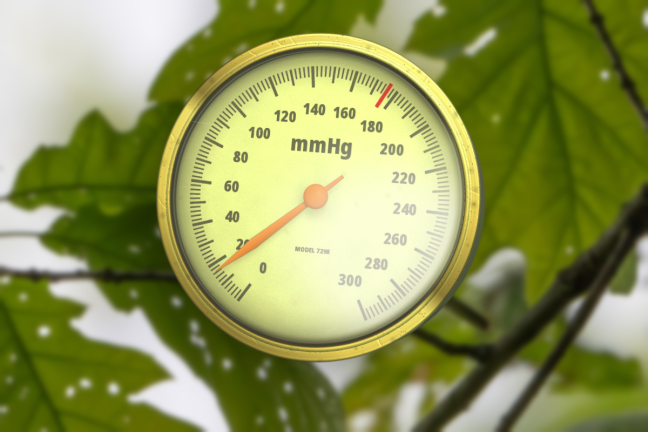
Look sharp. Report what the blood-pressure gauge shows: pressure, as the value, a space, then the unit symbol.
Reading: 16 mmHg
